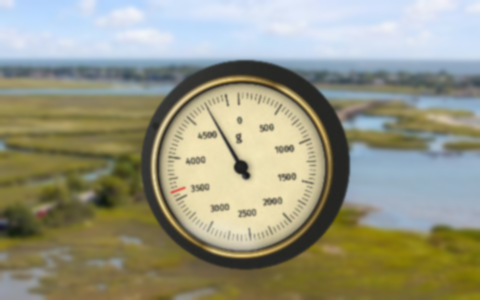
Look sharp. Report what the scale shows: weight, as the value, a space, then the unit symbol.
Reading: 4750 g
